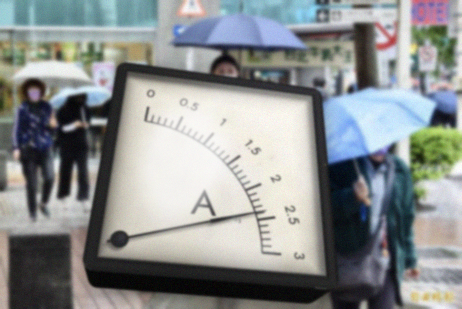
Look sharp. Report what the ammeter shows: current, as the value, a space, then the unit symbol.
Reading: 2.4 A
